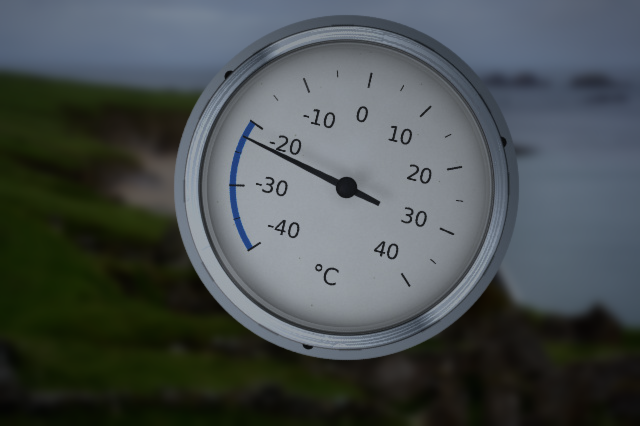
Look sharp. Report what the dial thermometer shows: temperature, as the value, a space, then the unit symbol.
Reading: -22.5 °C
